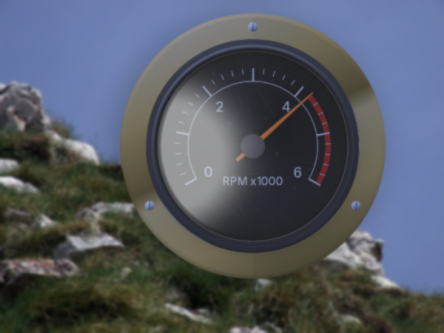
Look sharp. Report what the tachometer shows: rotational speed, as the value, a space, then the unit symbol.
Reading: 4200 rpm
